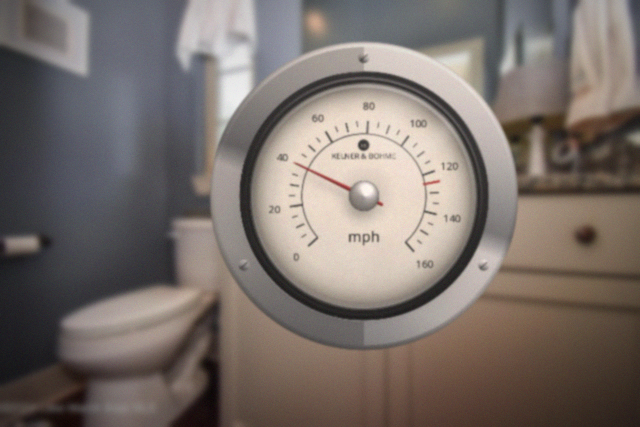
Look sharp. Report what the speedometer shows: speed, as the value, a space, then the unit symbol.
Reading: 40 mph
